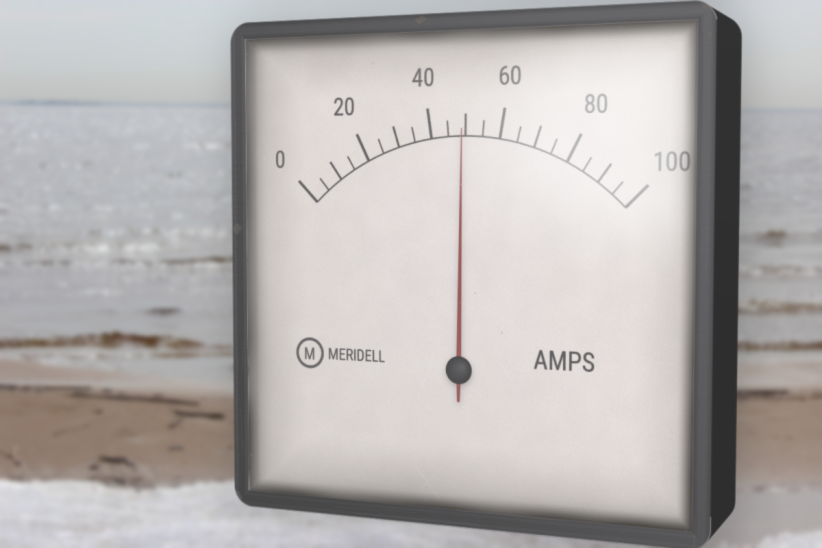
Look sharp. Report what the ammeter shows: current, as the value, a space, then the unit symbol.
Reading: 50 A
